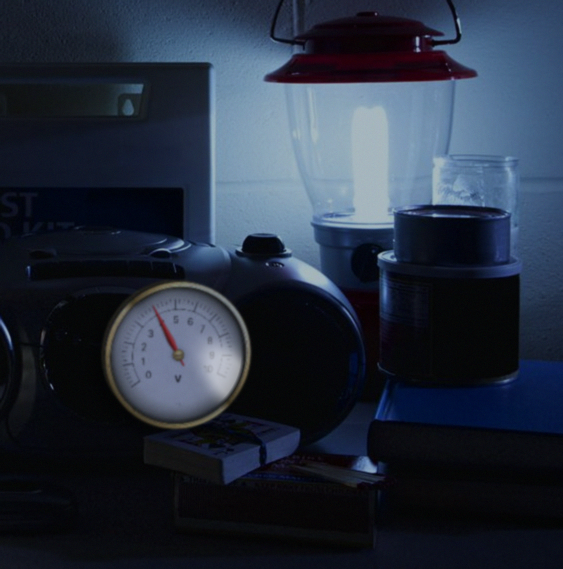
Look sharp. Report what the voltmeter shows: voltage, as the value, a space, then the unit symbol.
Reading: 4 V
